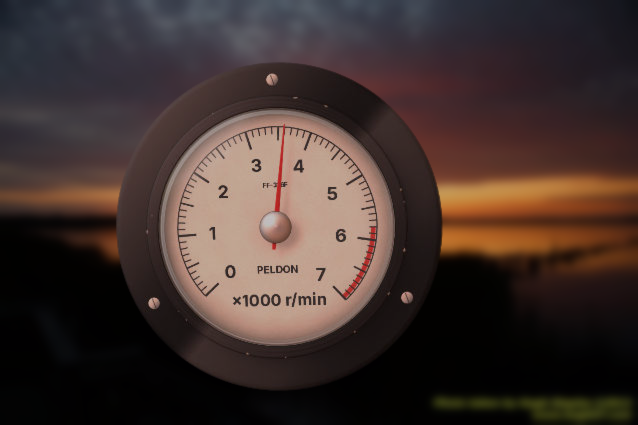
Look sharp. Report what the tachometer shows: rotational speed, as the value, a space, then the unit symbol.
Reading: 3600 rpm
